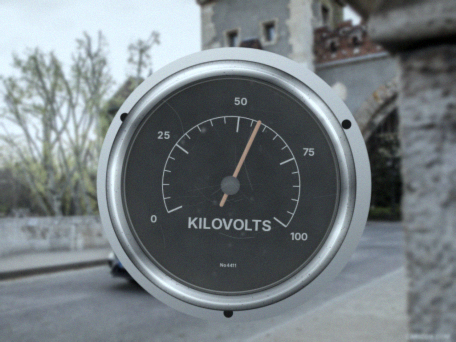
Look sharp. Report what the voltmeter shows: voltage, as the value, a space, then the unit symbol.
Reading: 57.5 kV
